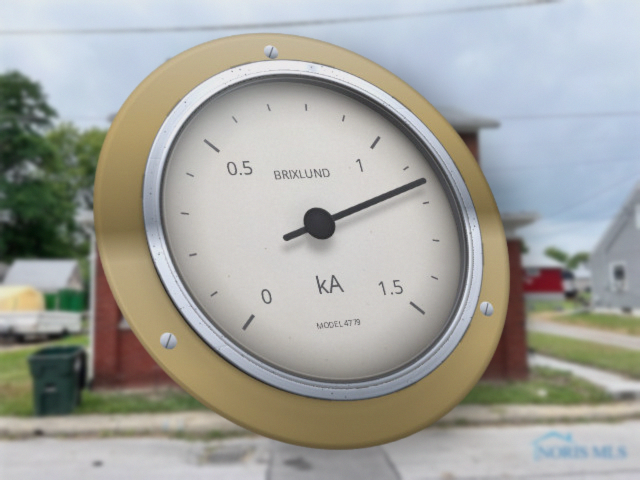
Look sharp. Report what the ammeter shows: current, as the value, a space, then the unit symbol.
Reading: 1.15 kA
